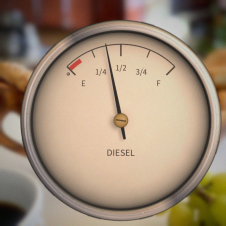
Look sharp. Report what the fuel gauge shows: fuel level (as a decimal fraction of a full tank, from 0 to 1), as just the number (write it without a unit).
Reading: 0.375
